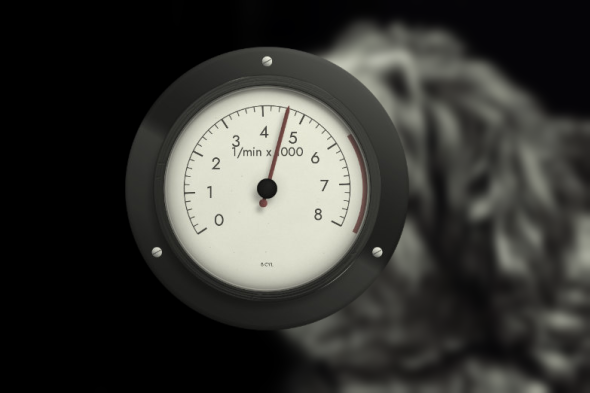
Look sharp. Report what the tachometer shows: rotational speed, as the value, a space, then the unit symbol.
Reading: 4600 rpm
